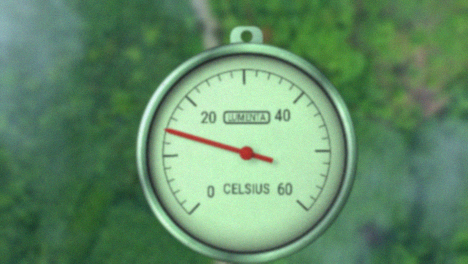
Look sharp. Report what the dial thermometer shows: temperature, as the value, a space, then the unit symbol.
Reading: 14 °C
